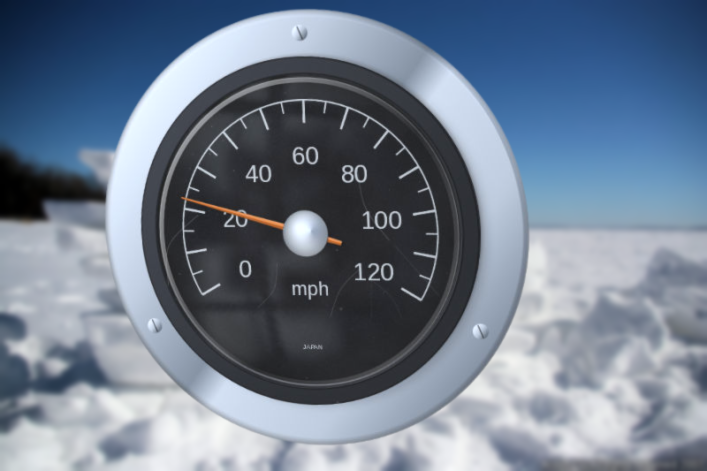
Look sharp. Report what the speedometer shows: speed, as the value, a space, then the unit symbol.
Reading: 22.5 mph
